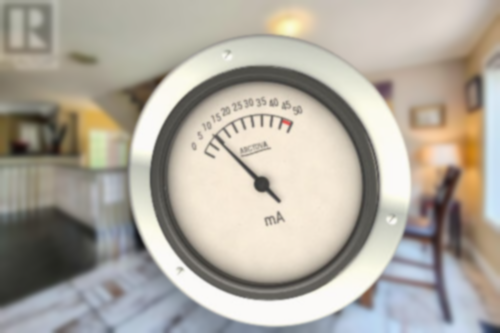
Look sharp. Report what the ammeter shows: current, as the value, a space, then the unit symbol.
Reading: 10 mA
